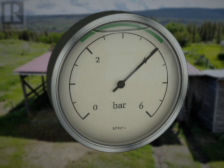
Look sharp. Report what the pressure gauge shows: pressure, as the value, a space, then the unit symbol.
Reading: 4 bar
